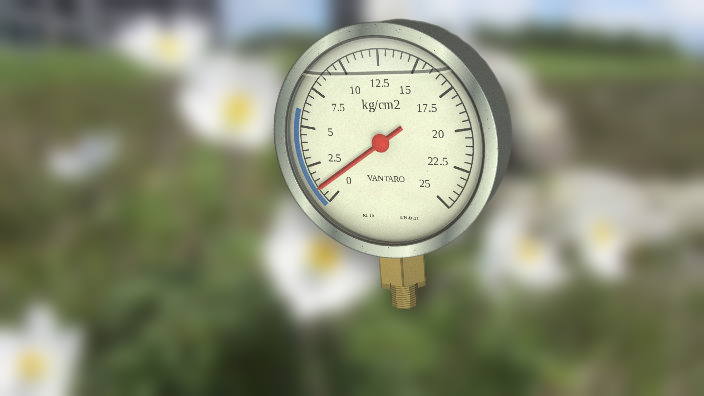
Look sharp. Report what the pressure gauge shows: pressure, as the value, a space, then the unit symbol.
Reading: 1 kg/cm²
